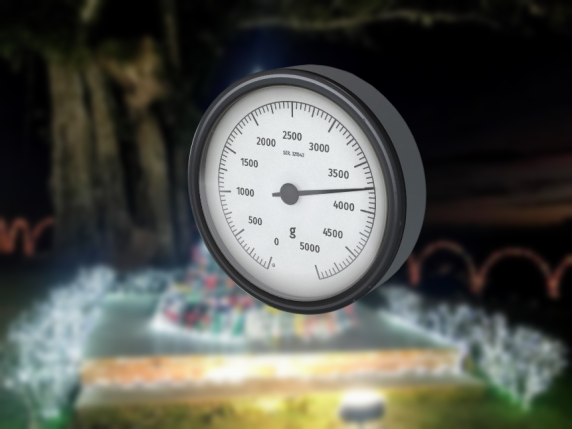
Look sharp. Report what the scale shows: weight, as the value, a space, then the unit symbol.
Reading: 3750 g
